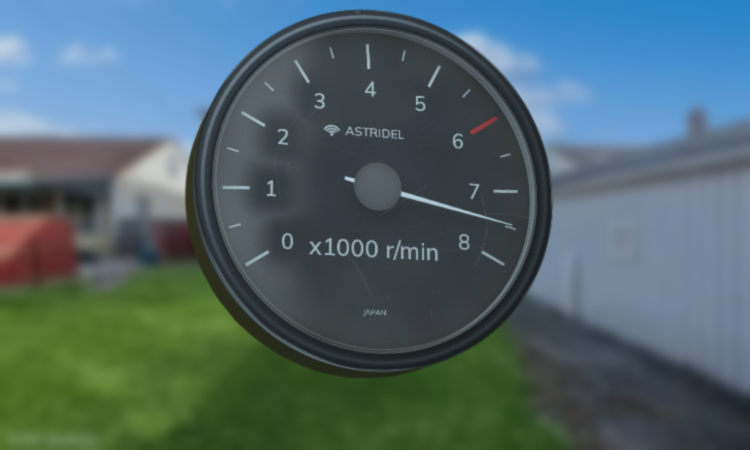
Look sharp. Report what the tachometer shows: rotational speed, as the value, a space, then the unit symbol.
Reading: 7500 rpm
